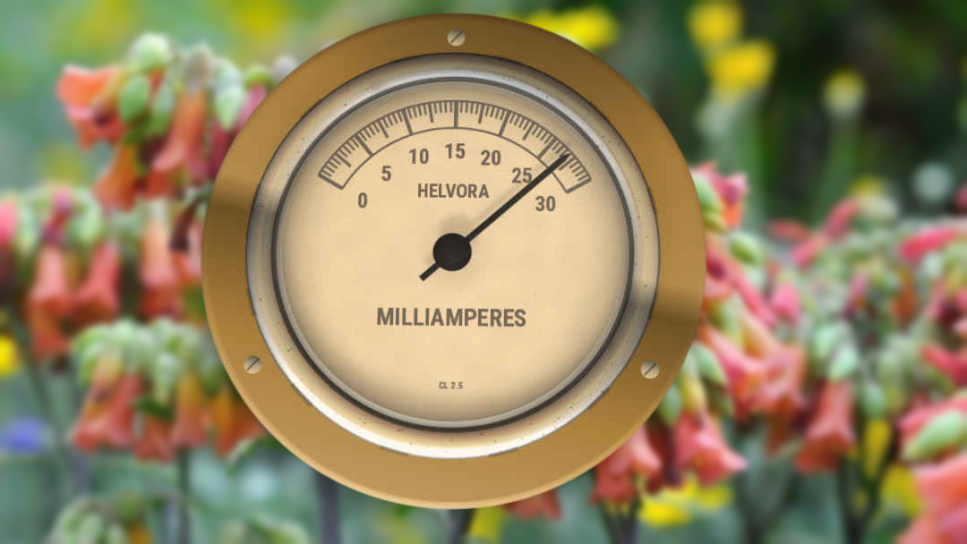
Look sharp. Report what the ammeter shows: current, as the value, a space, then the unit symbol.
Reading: 27 mA
